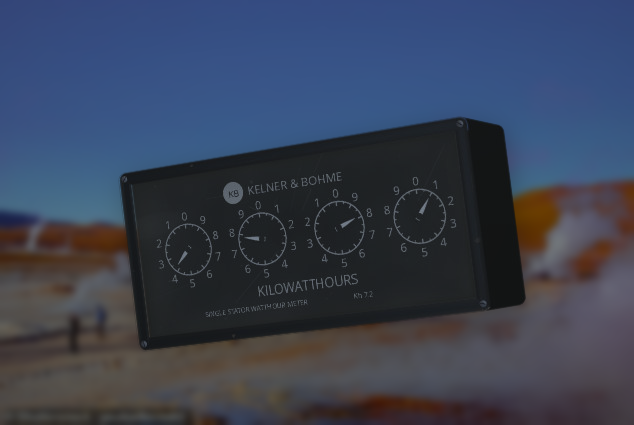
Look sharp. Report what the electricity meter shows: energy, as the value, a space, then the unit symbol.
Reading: 3781 kWh
